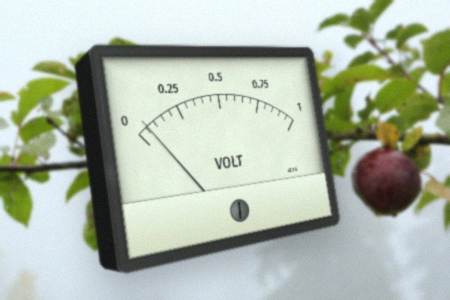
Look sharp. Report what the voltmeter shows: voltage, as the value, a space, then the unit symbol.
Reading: 0.05 V
